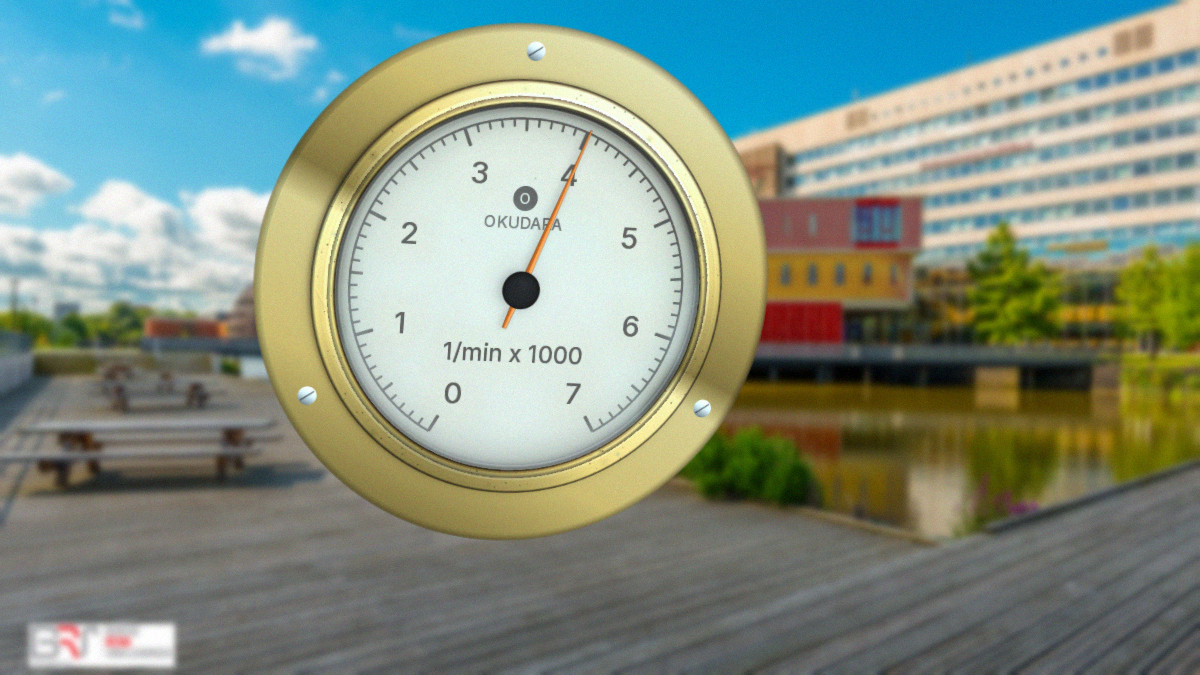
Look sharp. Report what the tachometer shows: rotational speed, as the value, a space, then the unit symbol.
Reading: 4000 rpm
